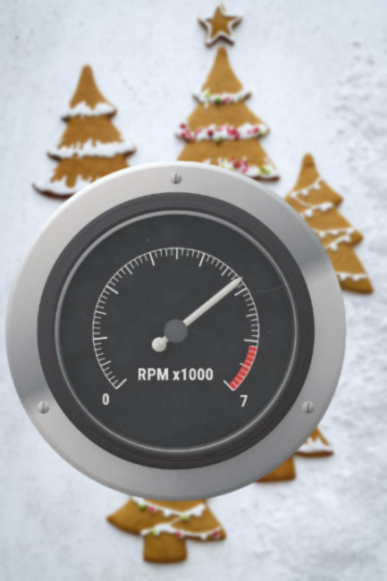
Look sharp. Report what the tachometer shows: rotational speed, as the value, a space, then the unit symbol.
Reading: 4800 rpm
